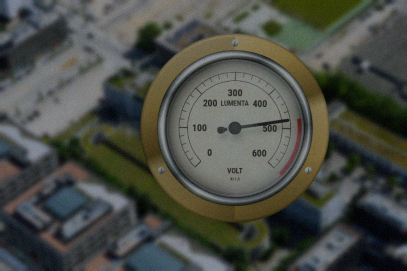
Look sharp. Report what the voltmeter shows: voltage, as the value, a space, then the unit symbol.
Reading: 480 V
